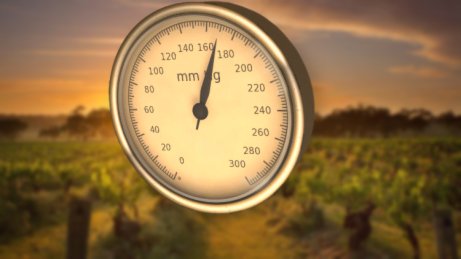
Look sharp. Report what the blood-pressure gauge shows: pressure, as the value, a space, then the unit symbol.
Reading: 170 mmHg
